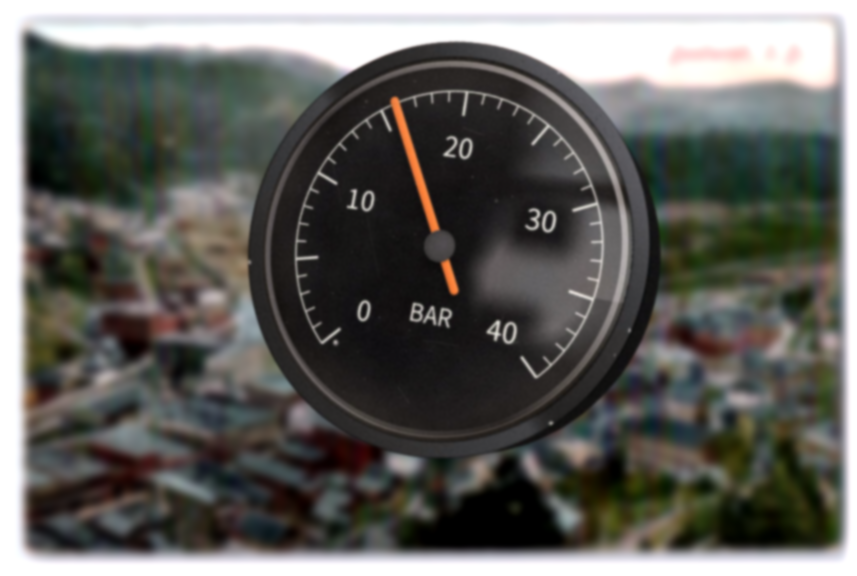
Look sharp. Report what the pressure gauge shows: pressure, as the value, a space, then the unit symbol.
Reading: 16 bar
